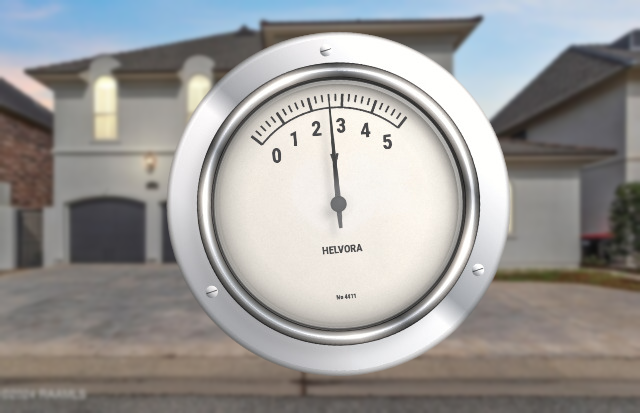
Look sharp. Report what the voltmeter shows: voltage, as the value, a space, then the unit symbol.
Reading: 2.6 V
